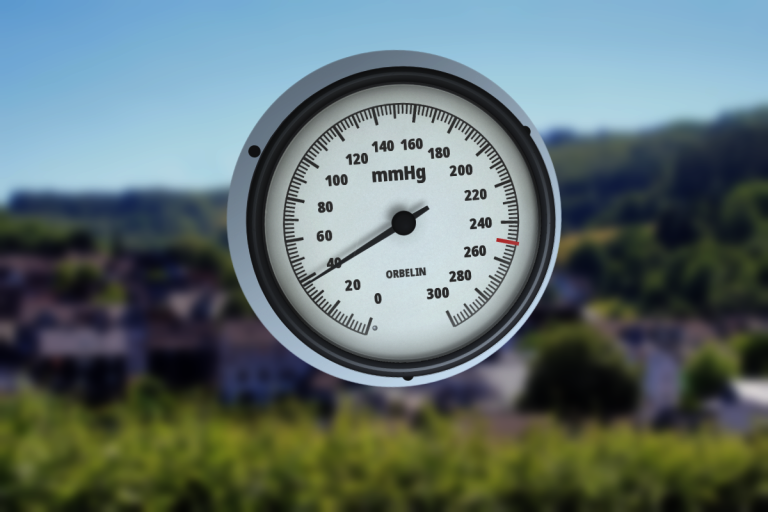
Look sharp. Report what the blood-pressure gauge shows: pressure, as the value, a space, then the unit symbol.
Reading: 38 mmHg
